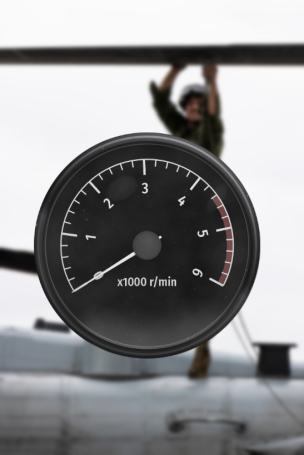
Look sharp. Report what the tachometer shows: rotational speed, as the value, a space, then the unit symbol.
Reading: 0 rpm
